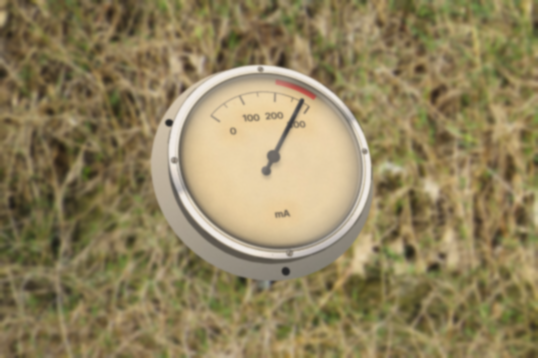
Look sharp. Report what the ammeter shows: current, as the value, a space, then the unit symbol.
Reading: 275 mA
